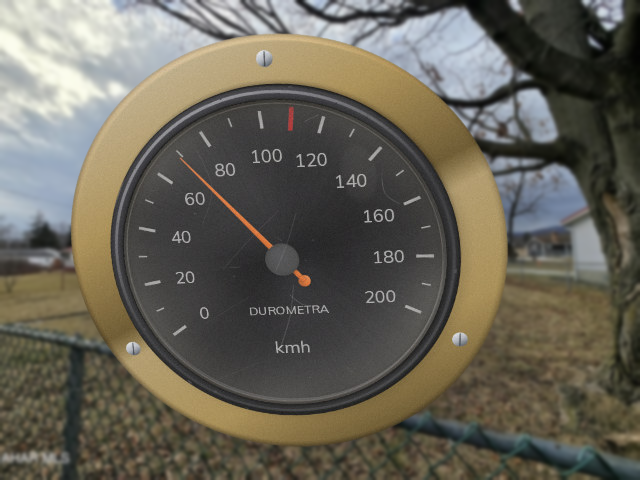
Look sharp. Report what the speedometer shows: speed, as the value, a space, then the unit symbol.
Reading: 70 km/h
